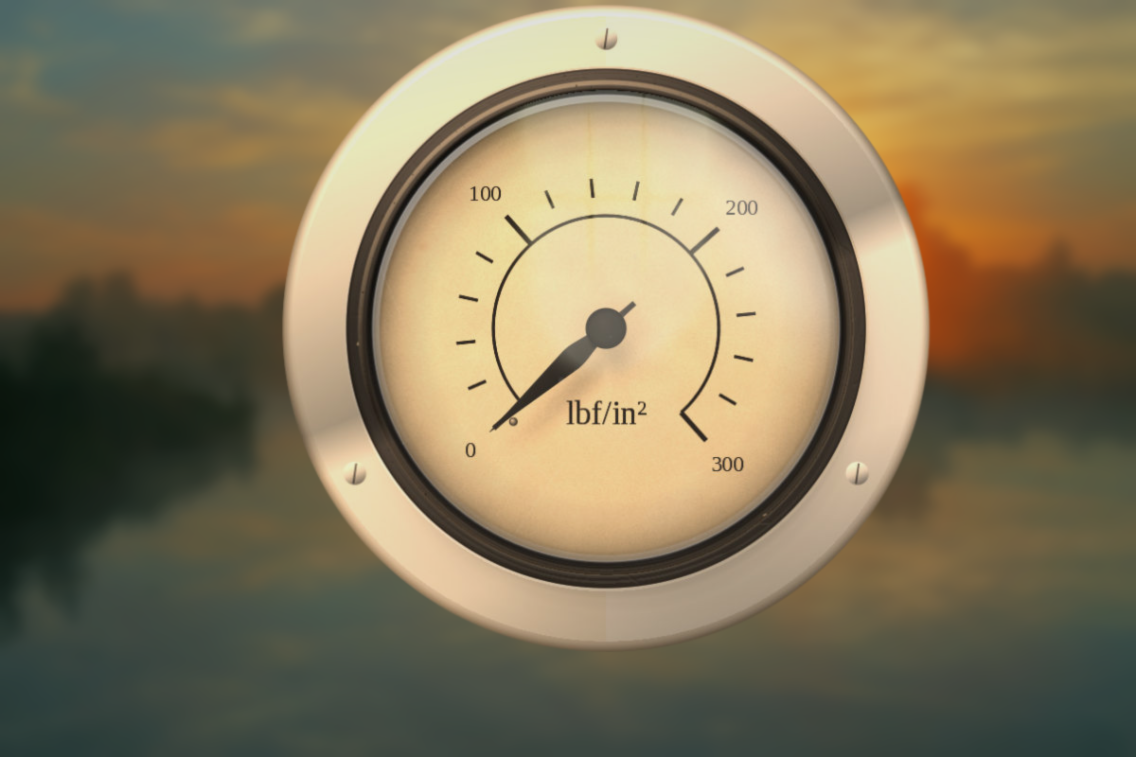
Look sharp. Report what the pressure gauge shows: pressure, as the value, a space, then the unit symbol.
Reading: 0 psi
